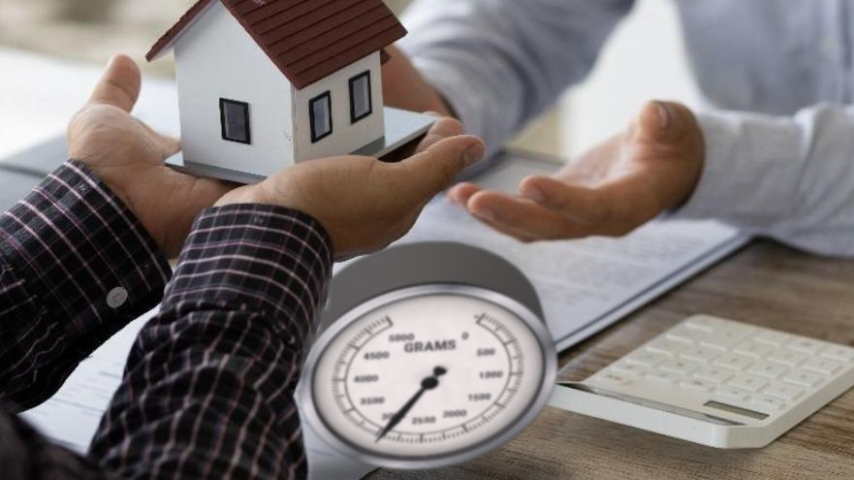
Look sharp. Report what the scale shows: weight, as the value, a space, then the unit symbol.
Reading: 3000 g
